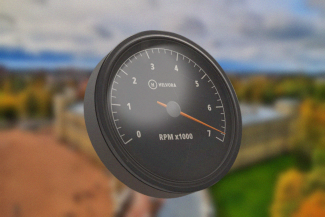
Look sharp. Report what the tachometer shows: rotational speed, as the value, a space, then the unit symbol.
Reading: 6800 rpm
